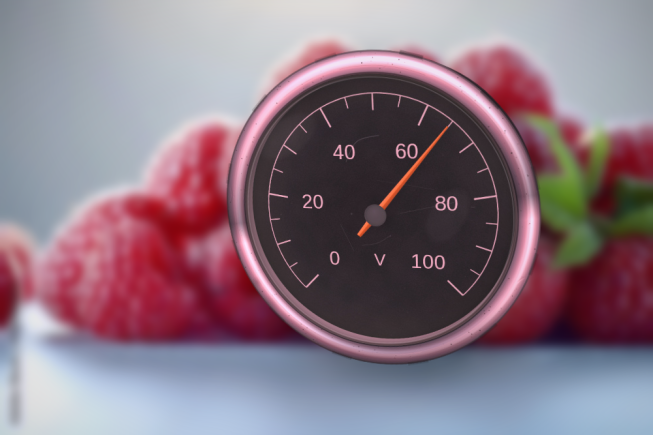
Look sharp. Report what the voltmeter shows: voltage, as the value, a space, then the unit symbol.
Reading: 65 V
